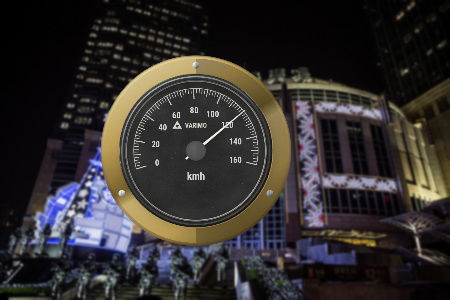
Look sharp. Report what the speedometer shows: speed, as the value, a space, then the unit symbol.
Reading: 120 km/h
